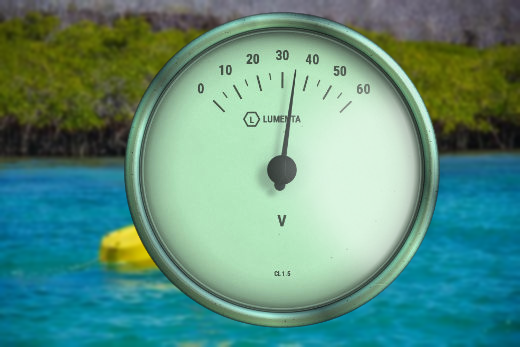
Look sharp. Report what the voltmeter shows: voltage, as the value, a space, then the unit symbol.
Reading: 35 V
